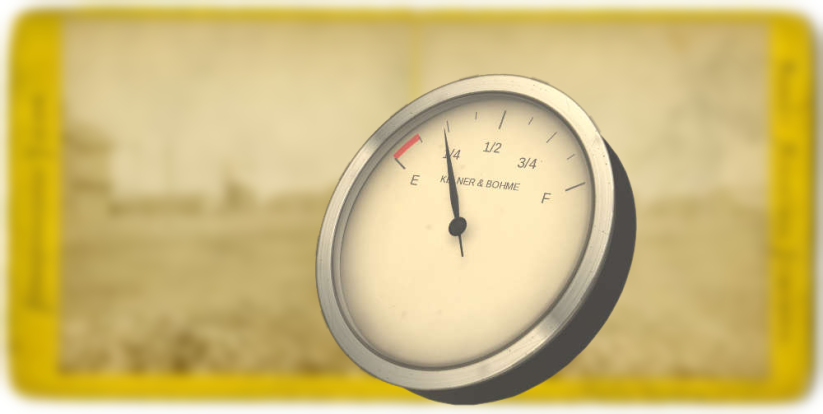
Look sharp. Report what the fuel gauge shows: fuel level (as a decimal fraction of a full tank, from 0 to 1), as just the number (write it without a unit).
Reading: 0.25
